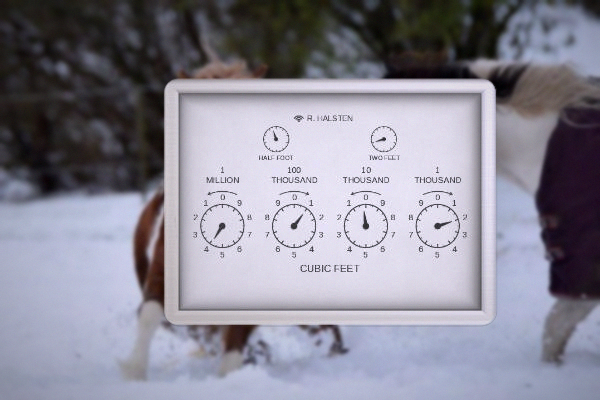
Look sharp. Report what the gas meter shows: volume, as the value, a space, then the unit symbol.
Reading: 410200 ft³
